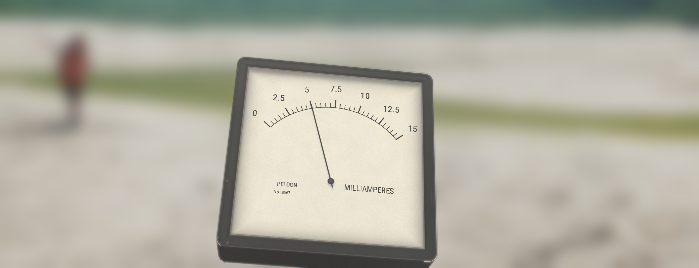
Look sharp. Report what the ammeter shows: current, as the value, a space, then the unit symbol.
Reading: 5 mA
